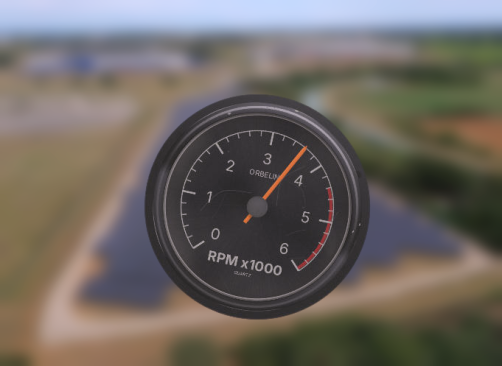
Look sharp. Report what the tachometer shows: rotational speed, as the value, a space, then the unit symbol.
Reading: 3600 rpm
